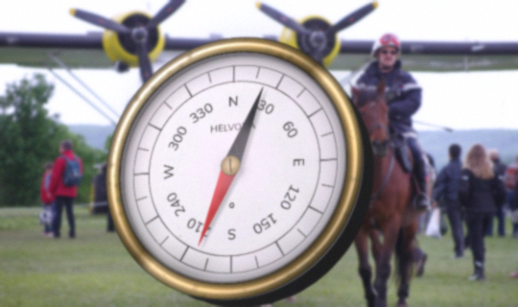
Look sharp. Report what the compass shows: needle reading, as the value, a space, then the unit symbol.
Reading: 202.5 °
